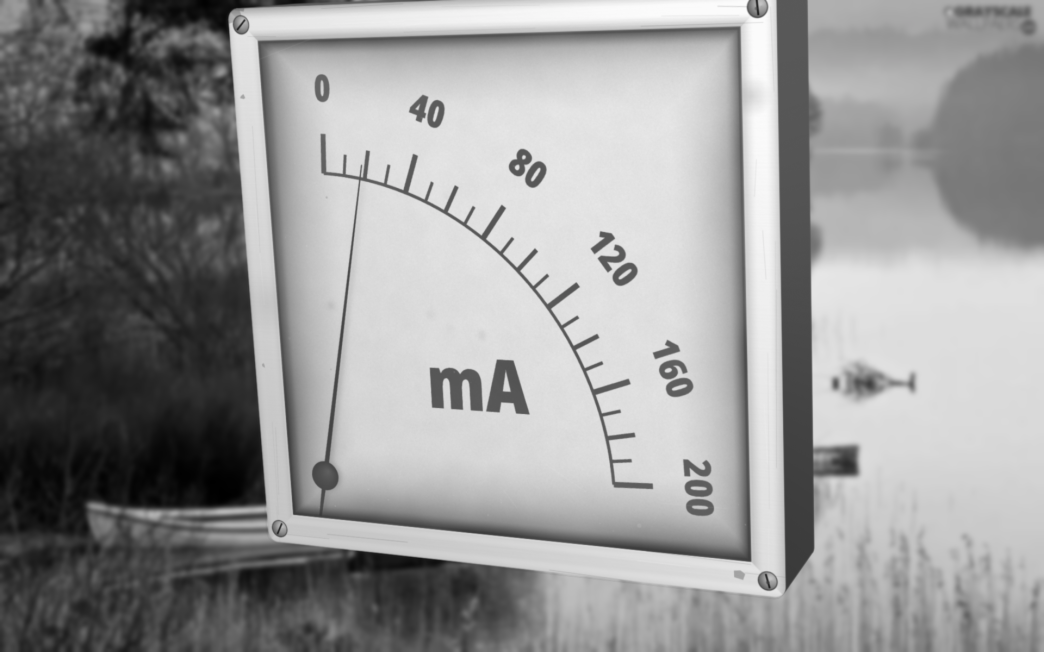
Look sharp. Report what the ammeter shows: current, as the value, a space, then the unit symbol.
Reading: 20 mA
